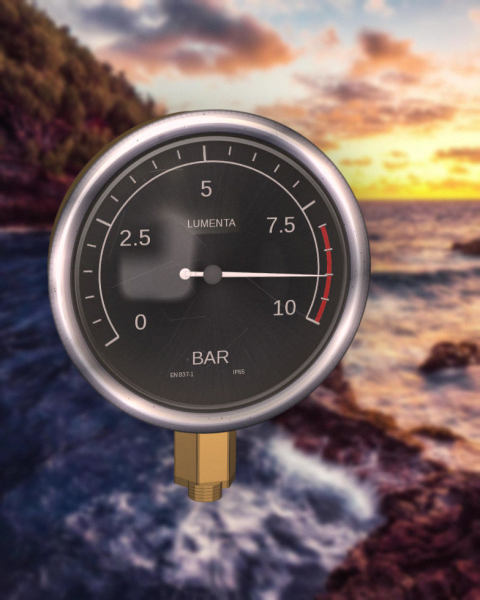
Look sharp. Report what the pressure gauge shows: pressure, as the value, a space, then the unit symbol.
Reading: 9 bar
